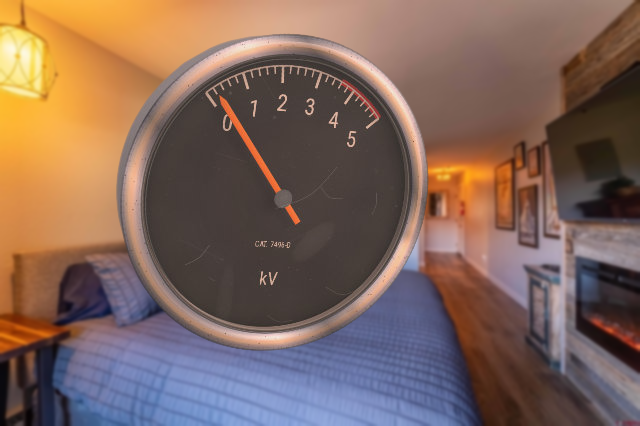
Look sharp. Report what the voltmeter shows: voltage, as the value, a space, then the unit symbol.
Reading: 0.2 kV
